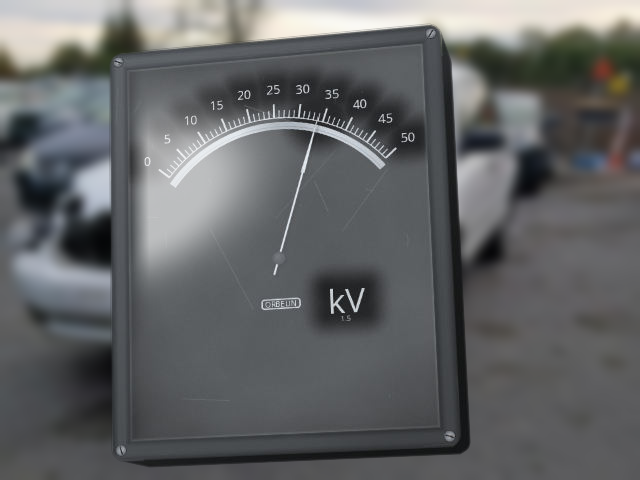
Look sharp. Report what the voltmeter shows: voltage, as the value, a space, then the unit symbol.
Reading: 34 kV
